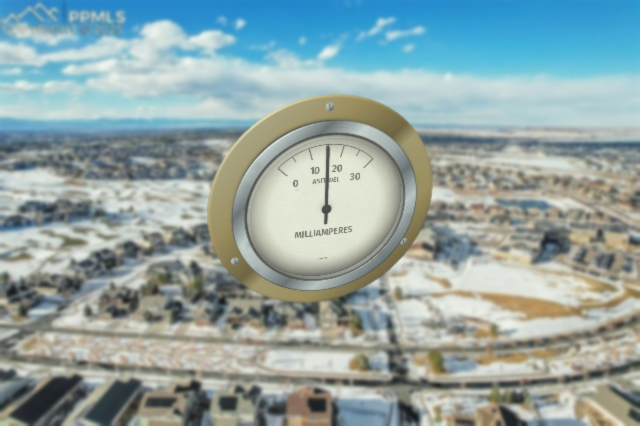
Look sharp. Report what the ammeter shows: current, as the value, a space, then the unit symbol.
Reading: 15 mA
